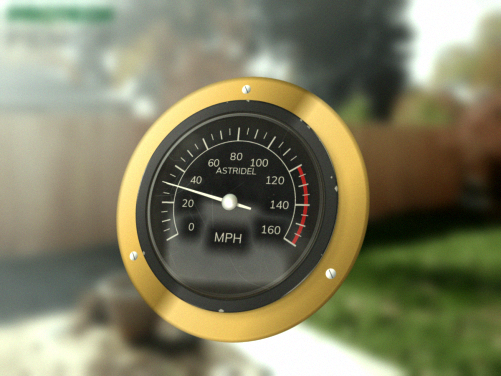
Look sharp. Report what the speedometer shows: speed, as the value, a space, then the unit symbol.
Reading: 30 mph
